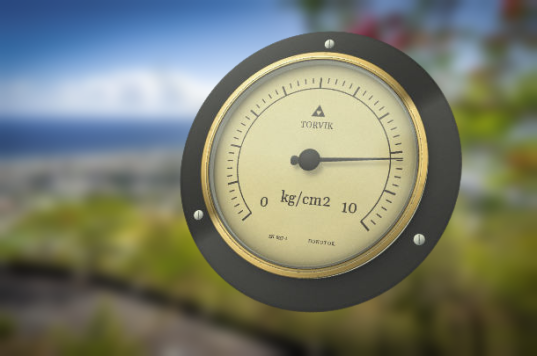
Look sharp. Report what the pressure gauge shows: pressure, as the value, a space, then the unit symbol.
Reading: 8.2 kg/cm²
